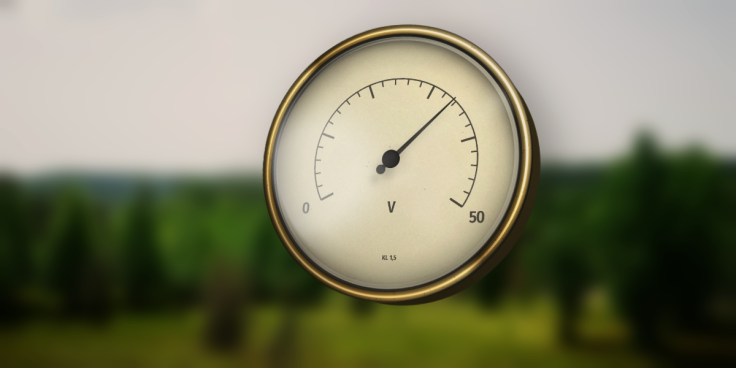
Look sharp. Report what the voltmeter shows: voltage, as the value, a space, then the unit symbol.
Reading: 34 V
